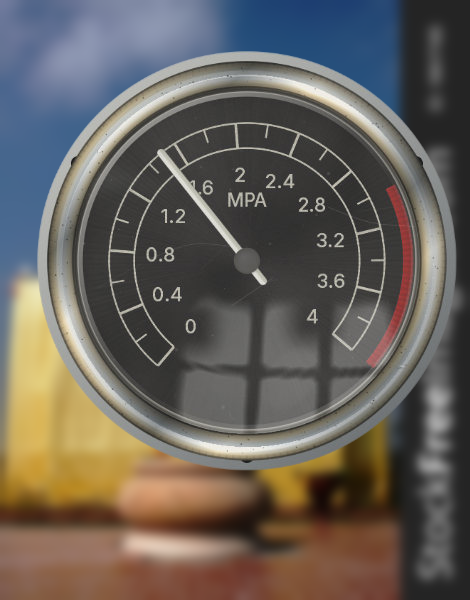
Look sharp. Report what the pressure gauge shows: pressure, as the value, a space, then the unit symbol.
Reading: 1.5 MPa
